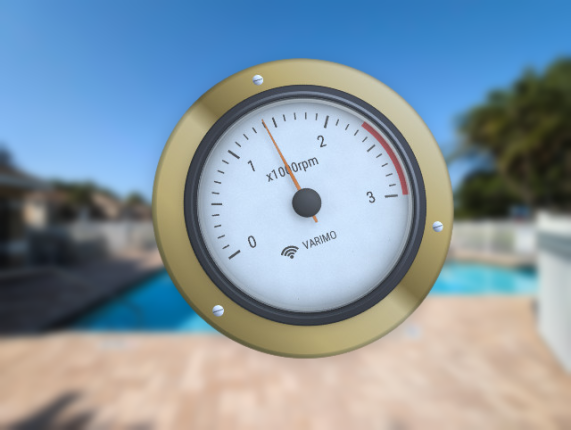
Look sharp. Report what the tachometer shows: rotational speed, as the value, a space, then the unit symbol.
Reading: 1400 rpm
